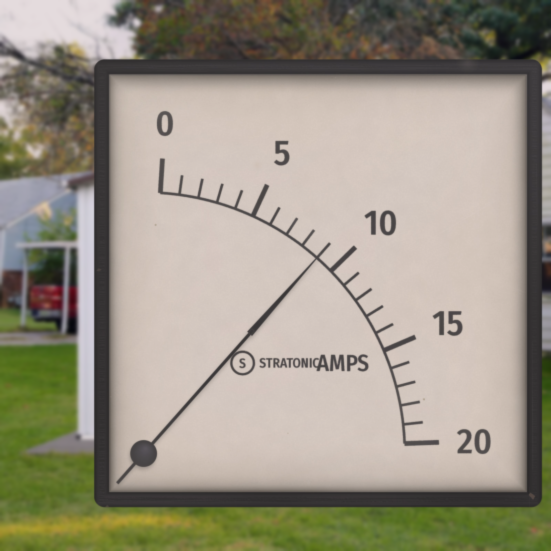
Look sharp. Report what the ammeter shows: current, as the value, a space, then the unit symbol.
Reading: 9 A
